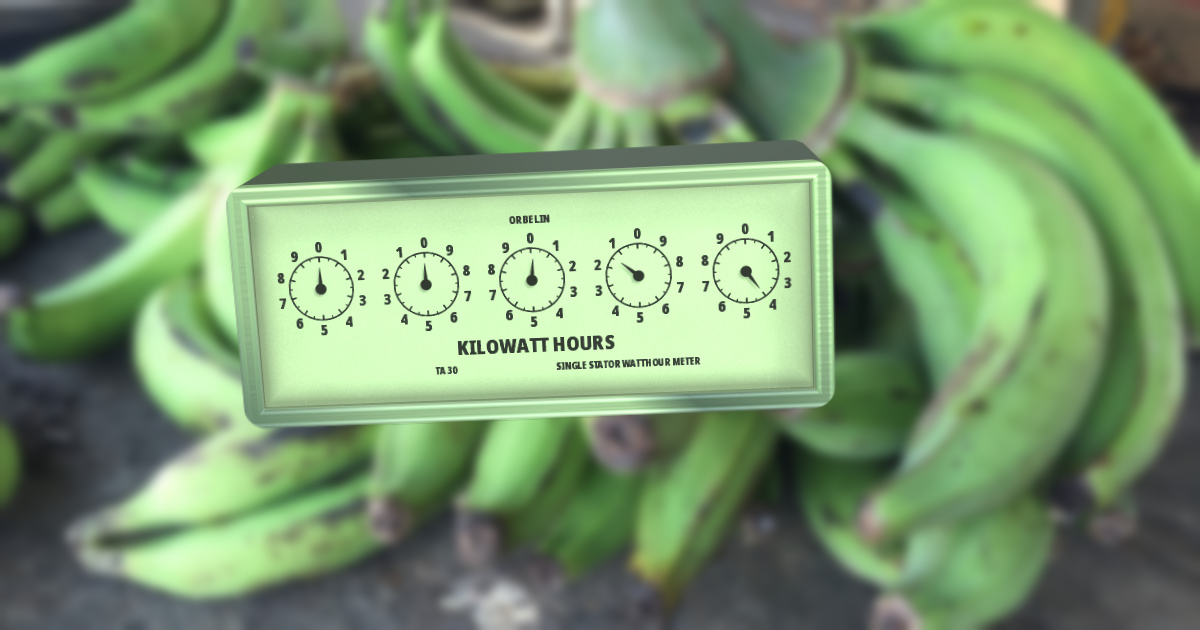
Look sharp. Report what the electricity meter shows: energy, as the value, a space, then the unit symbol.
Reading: 14 kWh
